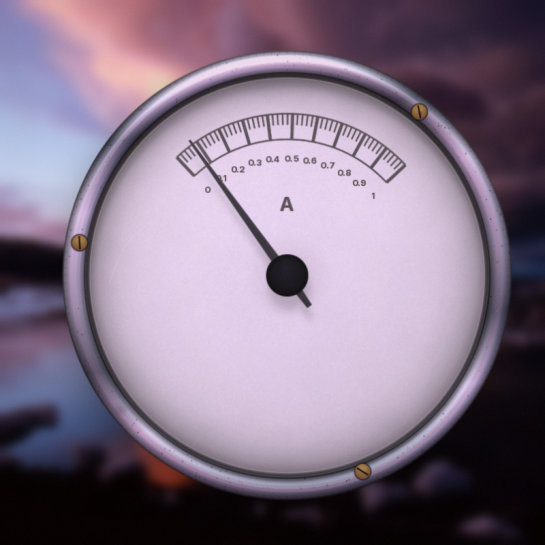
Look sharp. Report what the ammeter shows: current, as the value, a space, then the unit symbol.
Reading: 0.08 A
